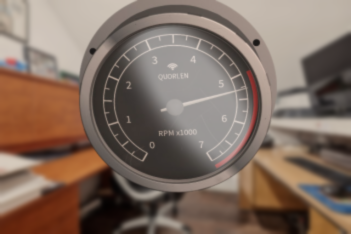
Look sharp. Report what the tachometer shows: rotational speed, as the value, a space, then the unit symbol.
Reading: 5250 rpm
